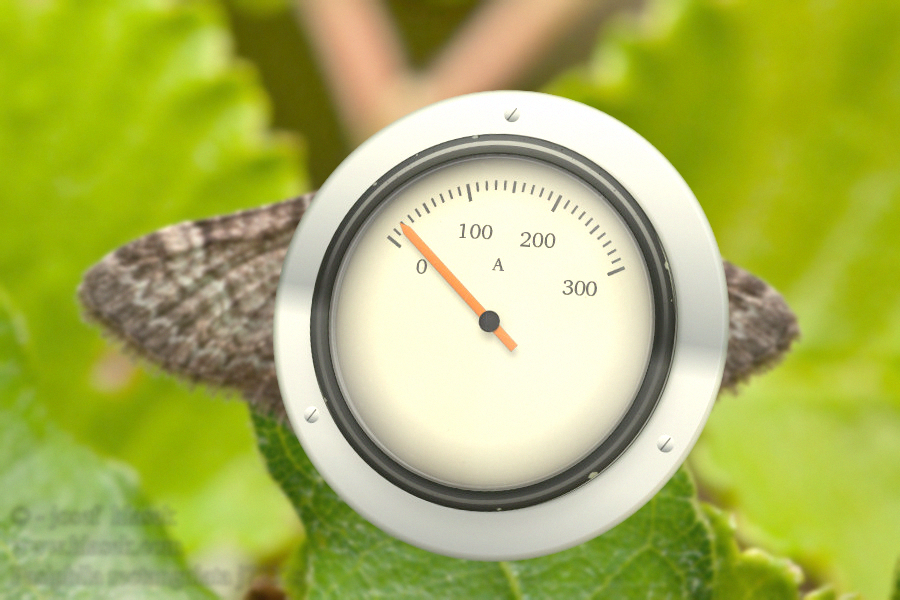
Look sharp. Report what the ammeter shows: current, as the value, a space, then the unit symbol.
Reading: 20 A
